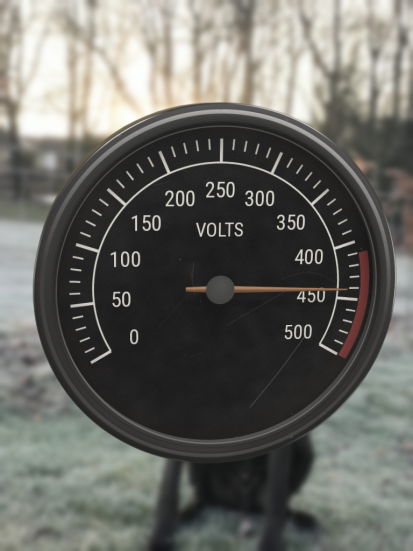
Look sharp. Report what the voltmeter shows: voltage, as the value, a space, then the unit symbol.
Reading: 440 V
